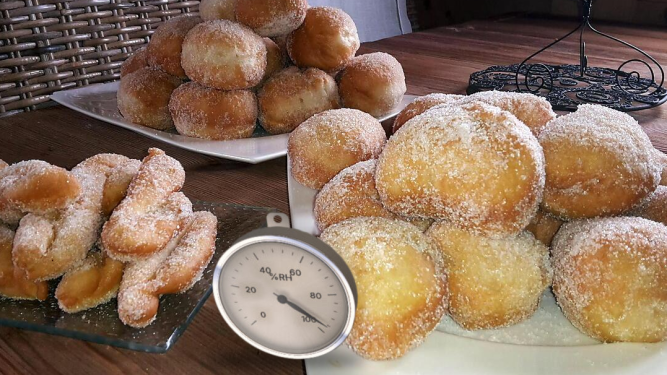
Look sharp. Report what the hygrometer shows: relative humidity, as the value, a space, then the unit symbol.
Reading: 96 %
